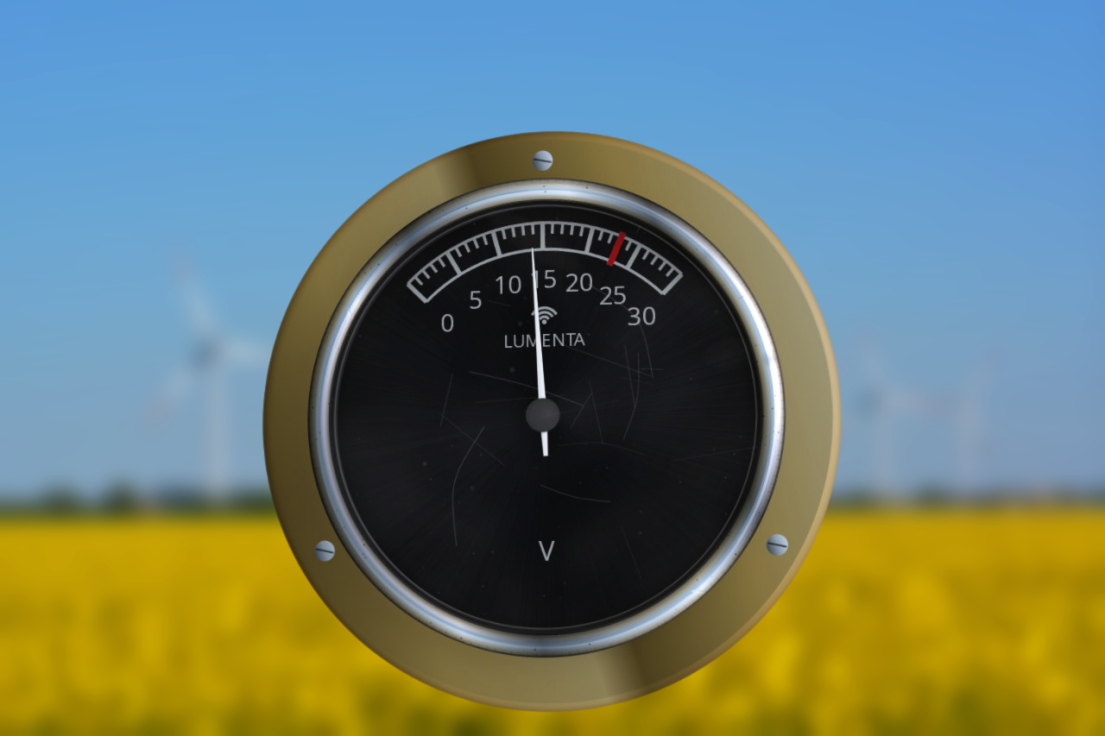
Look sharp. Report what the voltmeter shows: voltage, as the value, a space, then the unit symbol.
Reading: 14 V
